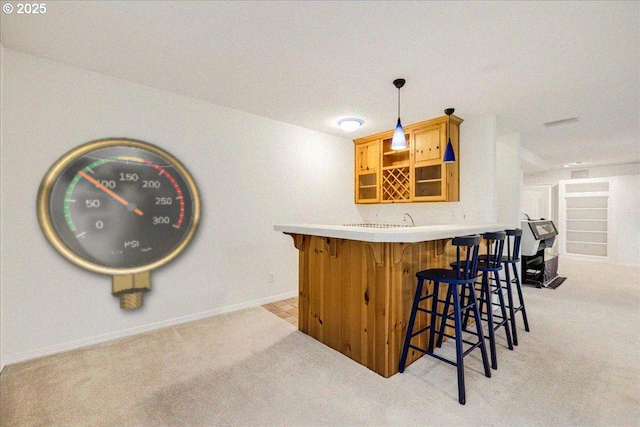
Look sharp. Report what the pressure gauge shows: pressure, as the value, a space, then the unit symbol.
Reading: 90 psi
